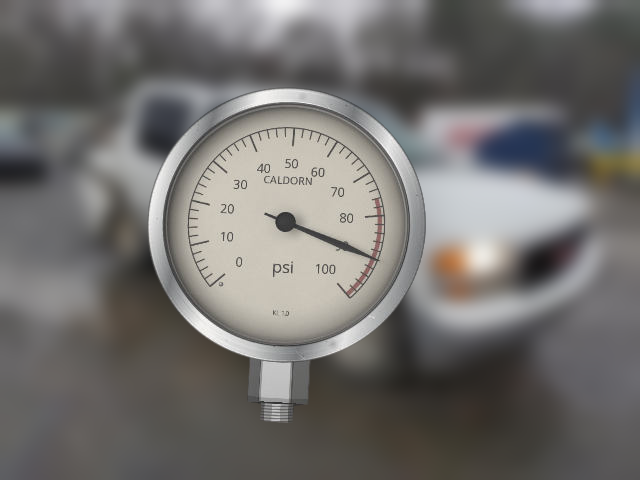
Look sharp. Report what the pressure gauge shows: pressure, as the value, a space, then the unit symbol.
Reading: 90 psi
